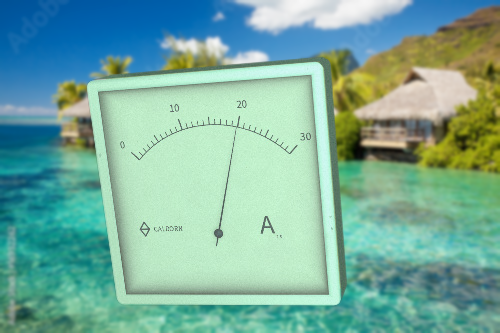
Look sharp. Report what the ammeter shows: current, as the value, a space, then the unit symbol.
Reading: 20 A
